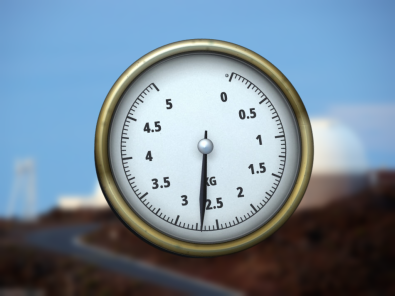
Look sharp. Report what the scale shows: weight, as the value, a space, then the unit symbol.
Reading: 2.7 kg
